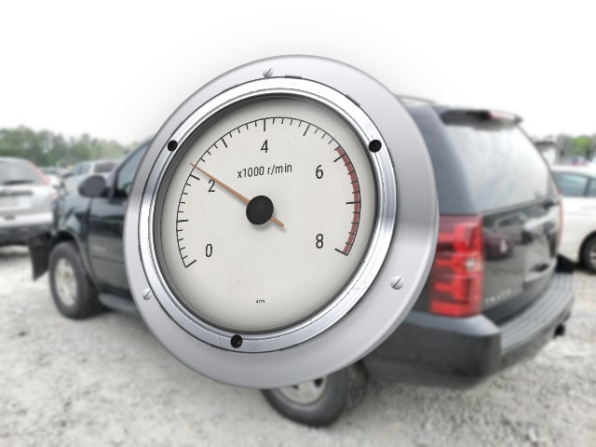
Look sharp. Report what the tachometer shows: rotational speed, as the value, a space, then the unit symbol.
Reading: 2200 rpm
